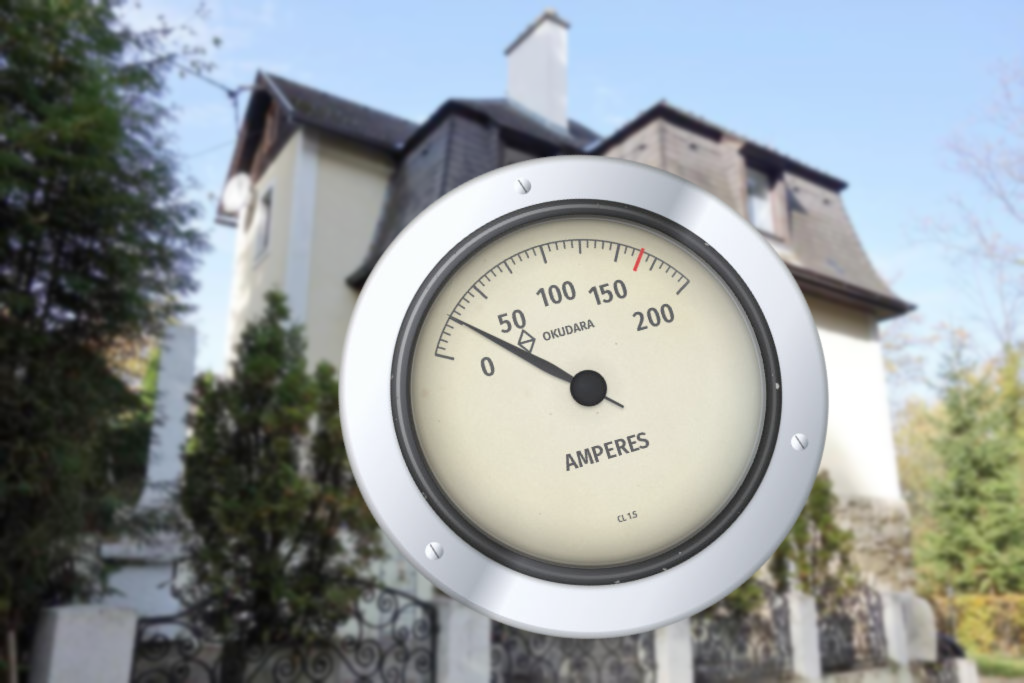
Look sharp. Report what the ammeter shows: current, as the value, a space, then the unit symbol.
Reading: 25 A
